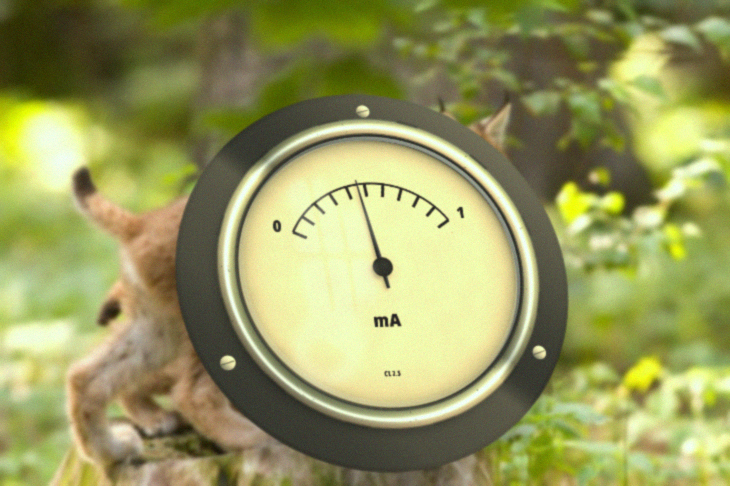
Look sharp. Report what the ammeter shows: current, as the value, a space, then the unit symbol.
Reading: 0.45 mA
